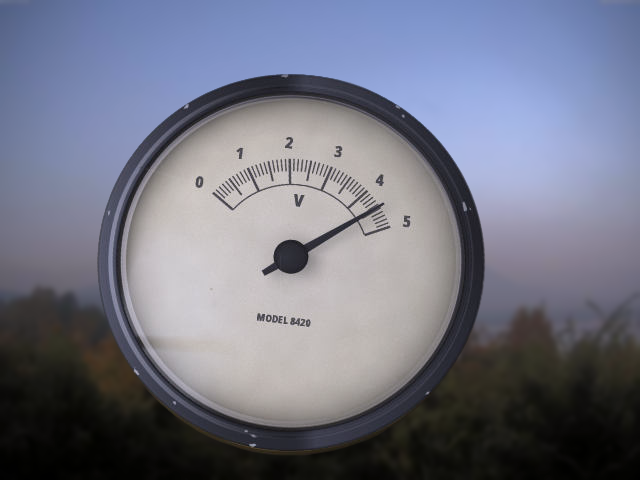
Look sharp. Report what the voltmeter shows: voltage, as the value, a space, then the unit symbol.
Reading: 4.5 V
